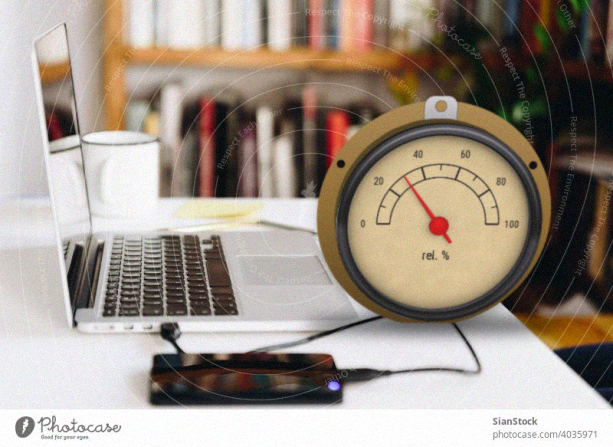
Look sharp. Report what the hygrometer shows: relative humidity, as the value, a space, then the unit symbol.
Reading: 30 %
